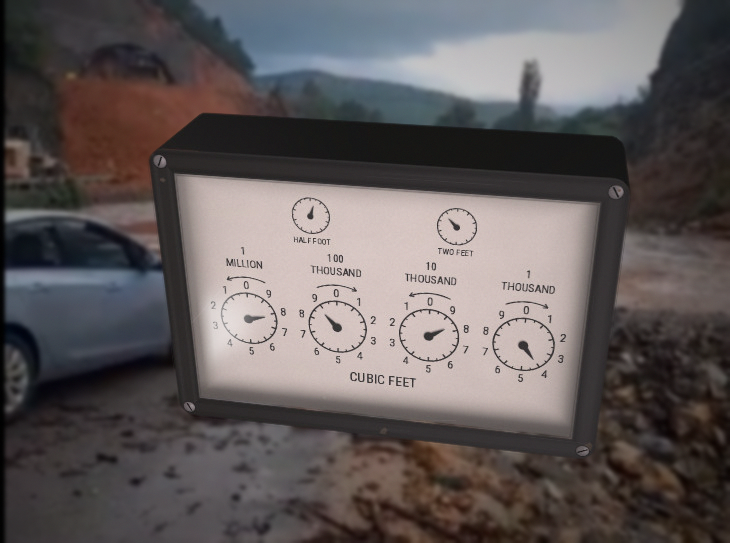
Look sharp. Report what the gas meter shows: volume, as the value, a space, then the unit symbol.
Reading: 788400 ft³
